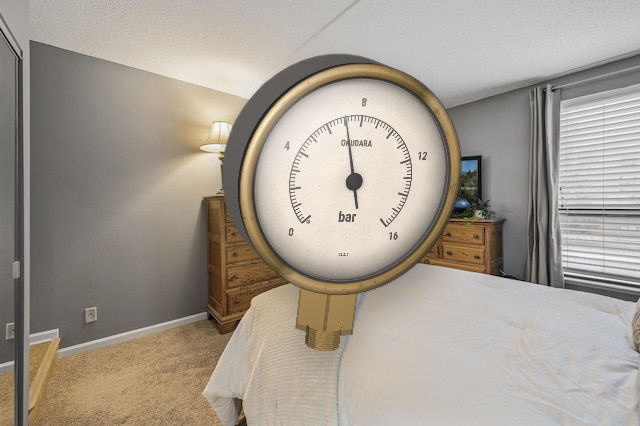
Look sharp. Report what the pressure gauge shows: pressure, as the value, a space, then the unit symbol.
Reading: 7 bar
